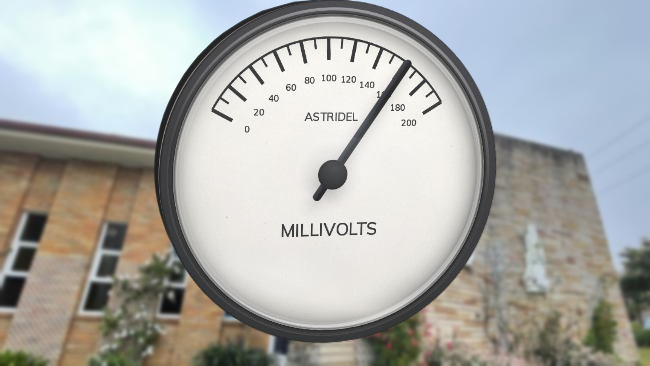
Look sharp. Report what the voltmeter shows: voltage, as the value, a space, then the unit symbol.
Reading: 160 mV
